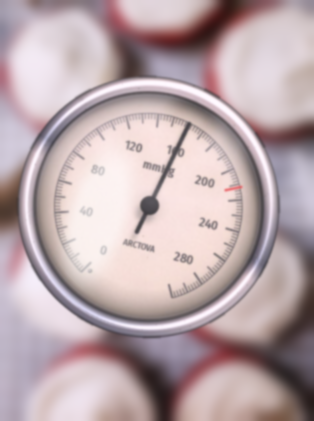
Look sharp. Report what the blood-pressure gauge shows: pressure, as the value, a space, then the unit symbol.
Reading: 160 mmHg
